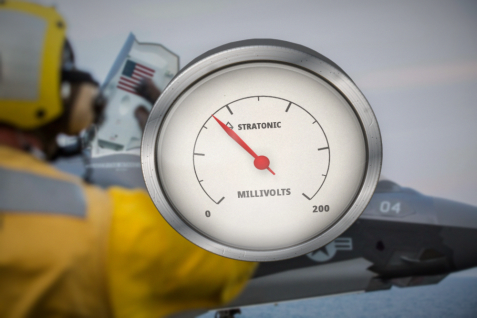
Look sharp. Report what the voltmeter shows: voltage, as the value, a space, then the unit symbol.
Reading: 70 mV
